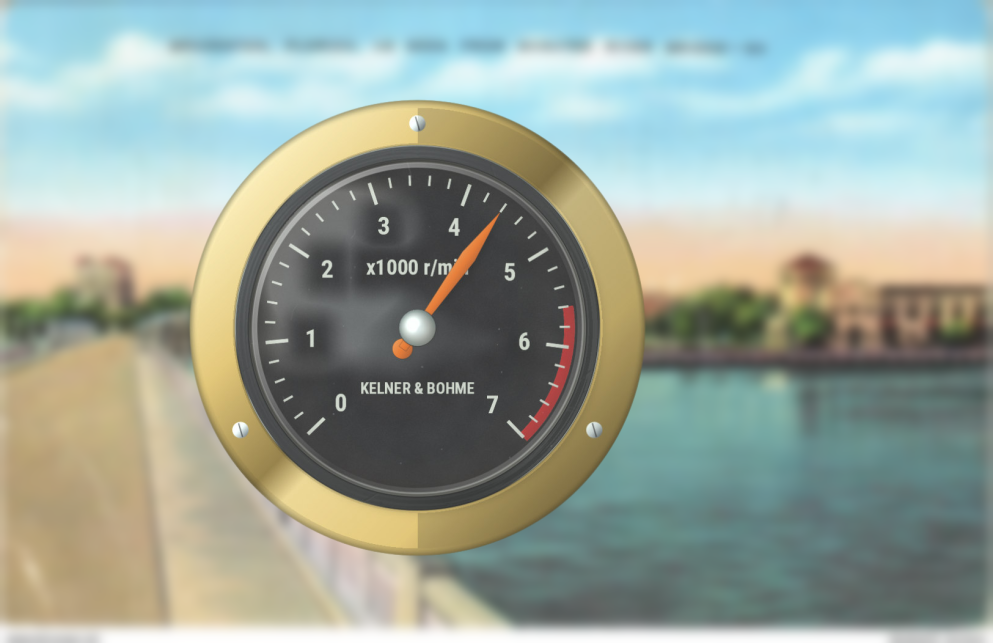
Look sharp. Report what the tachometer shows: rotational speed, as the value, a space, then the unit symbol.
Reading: 4400 rpm
